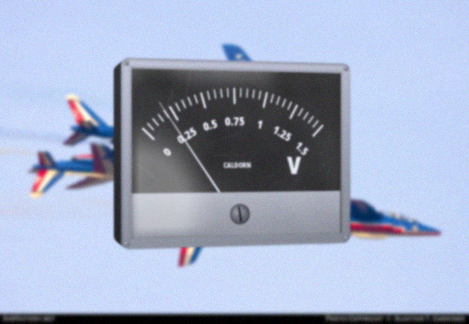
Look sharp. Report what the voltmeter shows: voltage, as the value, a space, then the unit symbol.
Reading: 0.2 V
